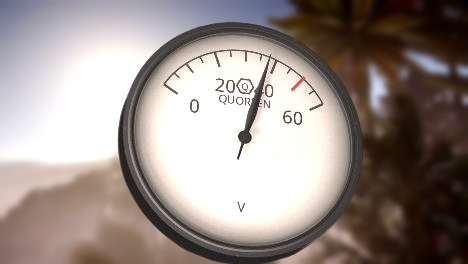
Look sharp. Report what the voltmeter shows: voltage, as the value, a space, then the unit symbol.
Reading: 37.5 V
